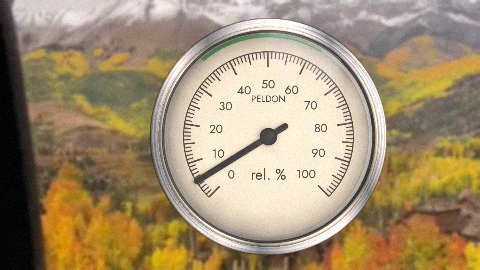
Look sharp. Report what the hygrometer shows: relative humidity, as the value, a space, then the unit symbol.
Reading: 5 %
